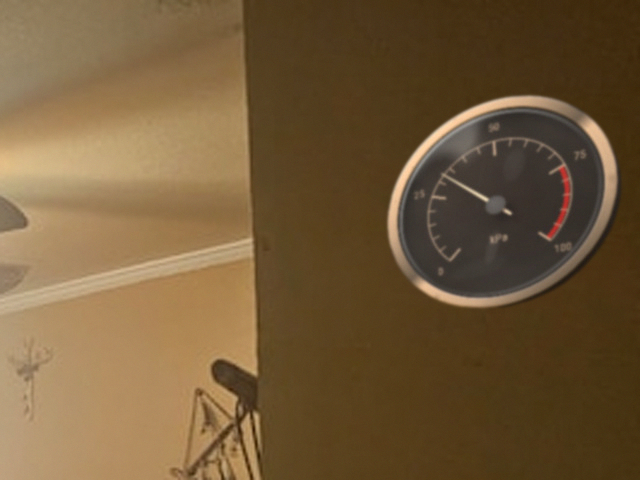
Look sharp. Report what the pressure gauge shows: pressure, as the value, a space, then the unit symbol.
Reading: 32.5 kPa
